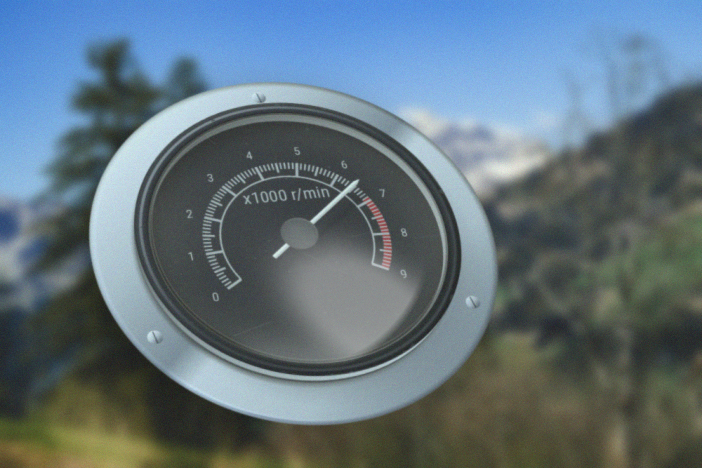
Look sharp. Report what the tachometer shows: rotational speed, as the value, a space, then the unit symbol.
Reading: 6500 rpm
